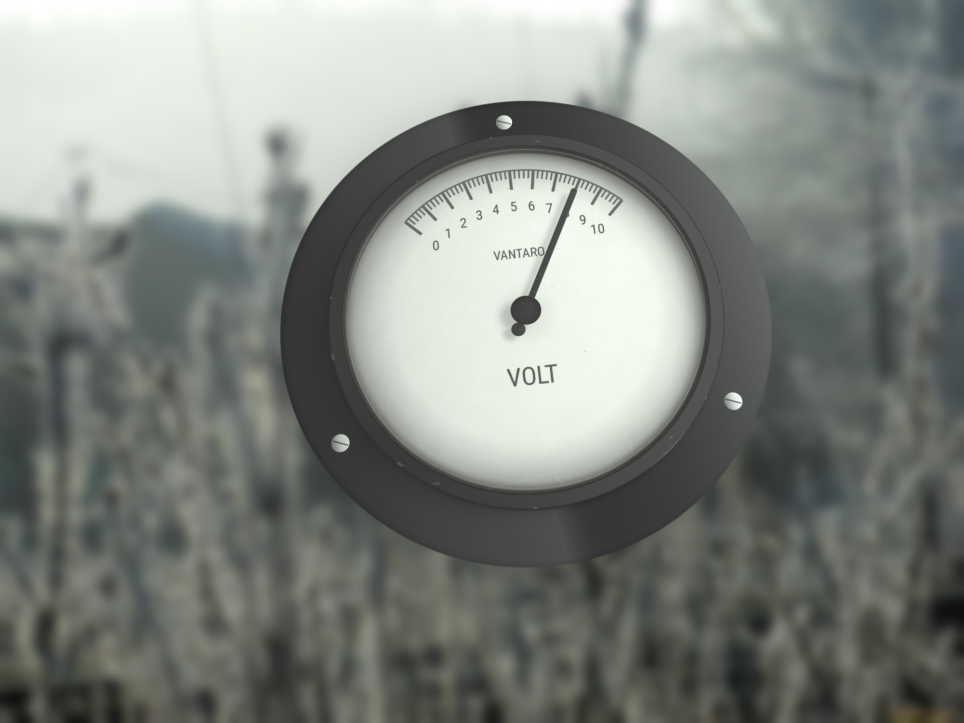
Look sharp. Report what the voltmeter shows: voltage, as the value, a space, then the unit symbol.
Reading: 8 V
